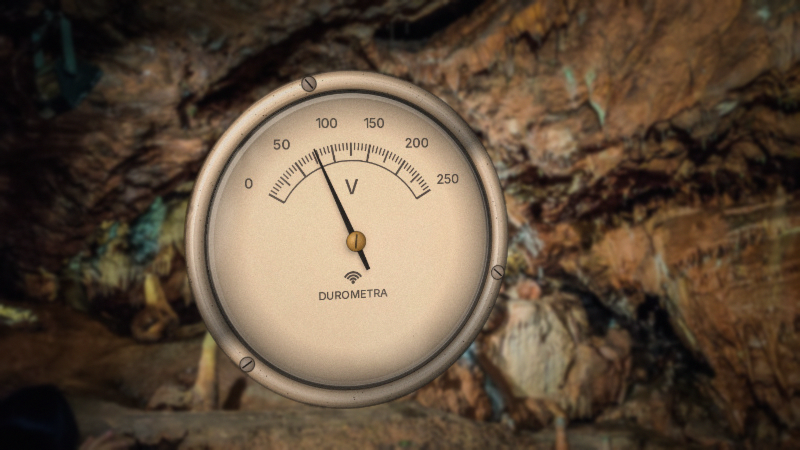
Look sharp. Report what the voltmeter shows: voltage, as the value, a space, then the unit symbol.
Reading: 75 V
